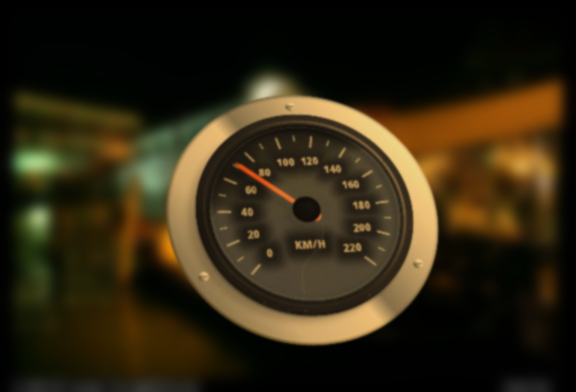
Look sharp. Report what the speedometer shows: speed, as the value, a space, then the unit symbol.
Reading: 70 km/h
